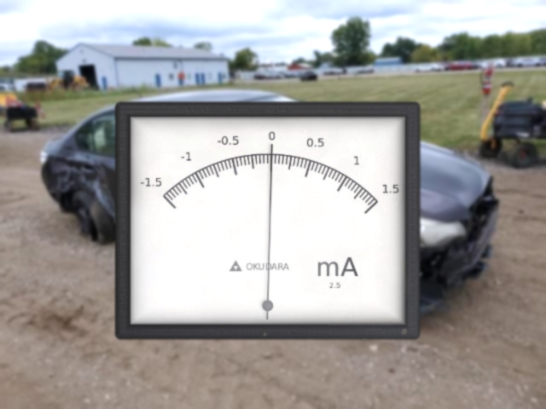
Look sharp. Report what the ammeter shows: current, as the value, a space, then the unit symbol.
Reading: 0 mA
